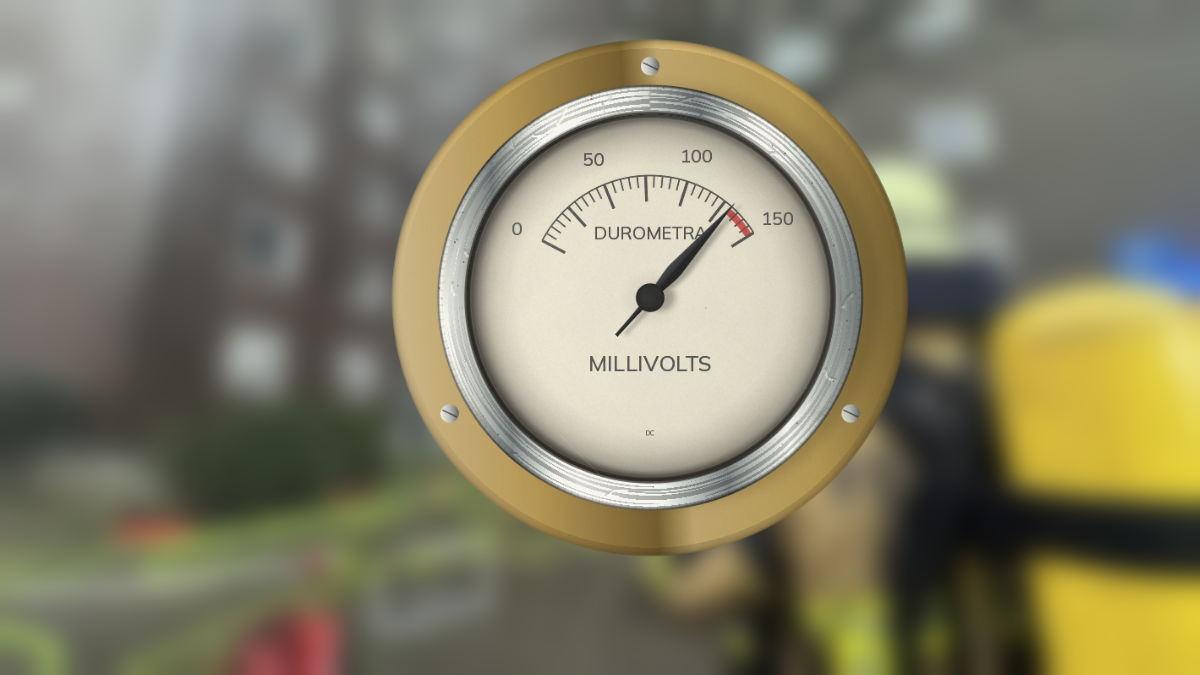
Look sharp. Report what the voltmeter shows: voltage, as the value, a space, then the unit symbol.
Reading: 130 mV
